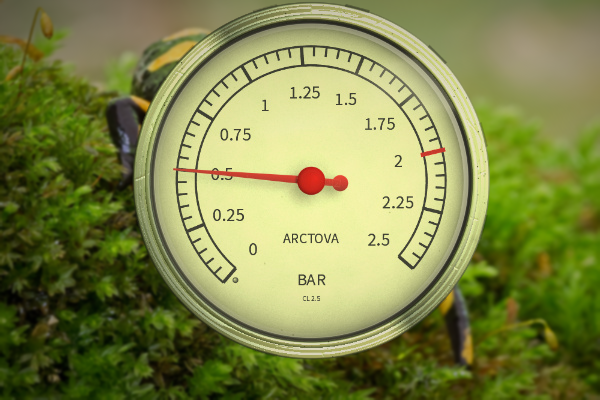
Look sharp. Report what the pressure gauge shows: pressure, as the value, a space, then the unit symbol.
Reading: 0.5 bar
